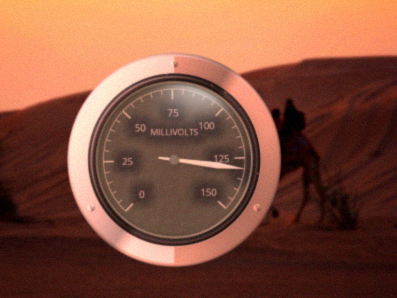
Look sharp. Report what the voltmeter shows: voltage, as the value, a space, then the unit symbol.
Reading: 130 mV
